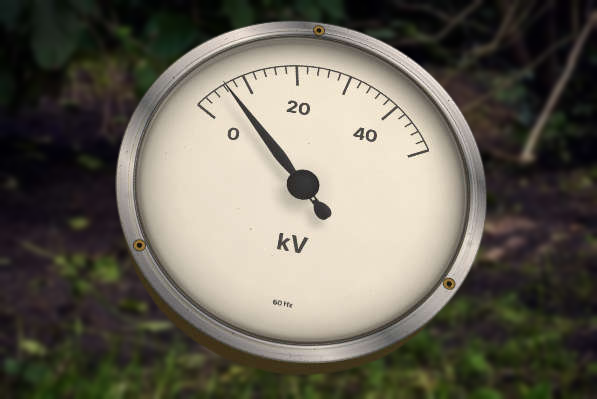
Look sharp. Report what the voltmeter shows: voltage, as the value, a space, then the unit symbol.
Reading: 6 kV
